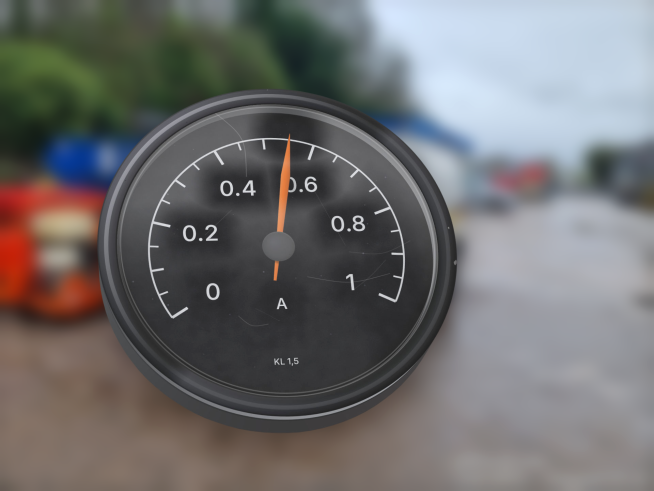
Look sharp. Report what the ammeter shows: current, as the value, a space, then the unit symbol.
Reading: 0.55 A
